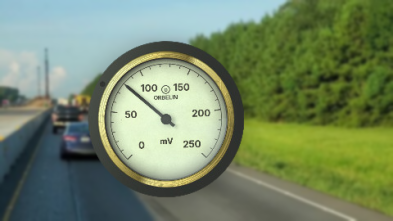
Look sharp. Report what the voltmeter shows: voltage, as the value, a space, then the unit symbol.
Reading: 80 mV
